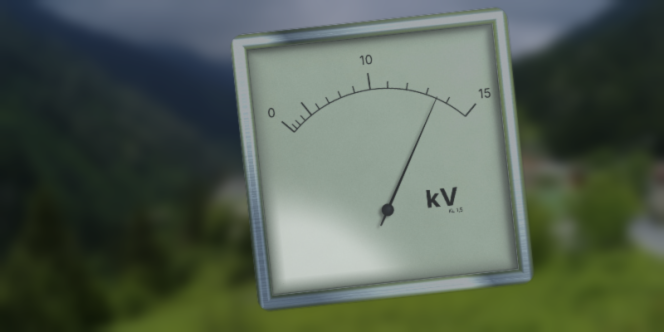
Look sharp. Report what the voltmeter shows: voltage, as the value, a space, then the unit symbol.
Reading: 13.5 kV
